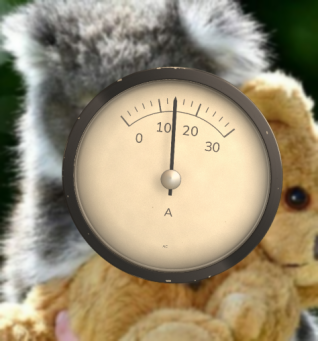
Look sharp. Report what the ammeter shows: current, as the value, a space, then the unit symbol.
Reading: 14 A
